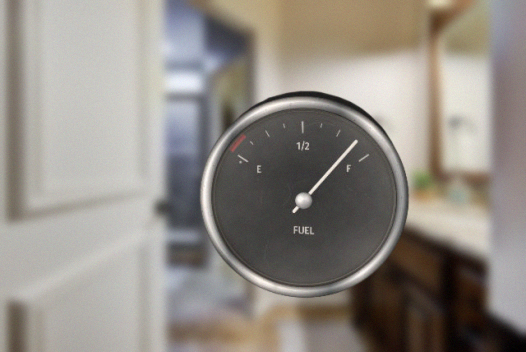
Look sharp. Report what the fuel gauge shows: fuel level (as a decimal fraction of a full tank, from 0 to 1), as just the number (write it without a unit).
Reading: 0.875
